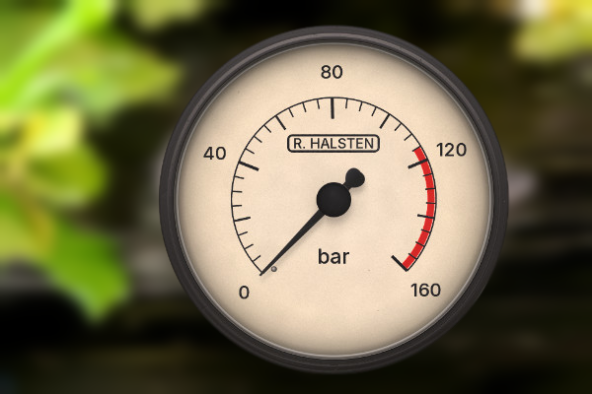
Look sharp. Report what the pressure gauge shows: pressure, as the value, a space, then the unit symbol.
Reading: 0 bar
